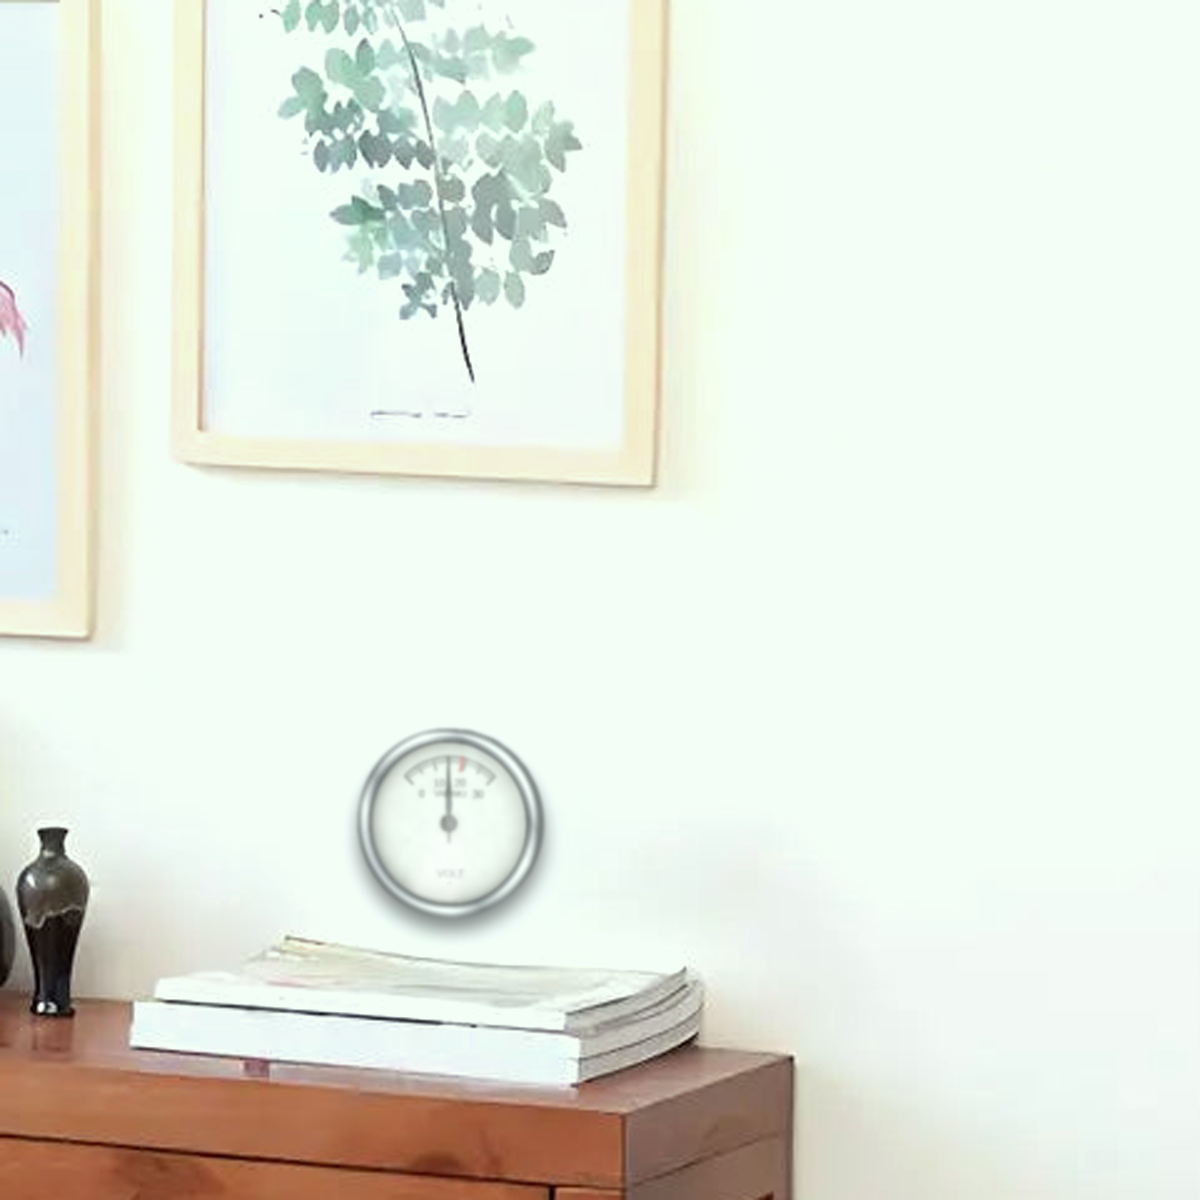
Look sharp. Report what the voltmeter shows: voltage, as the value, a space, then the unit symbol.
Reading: 15 V
